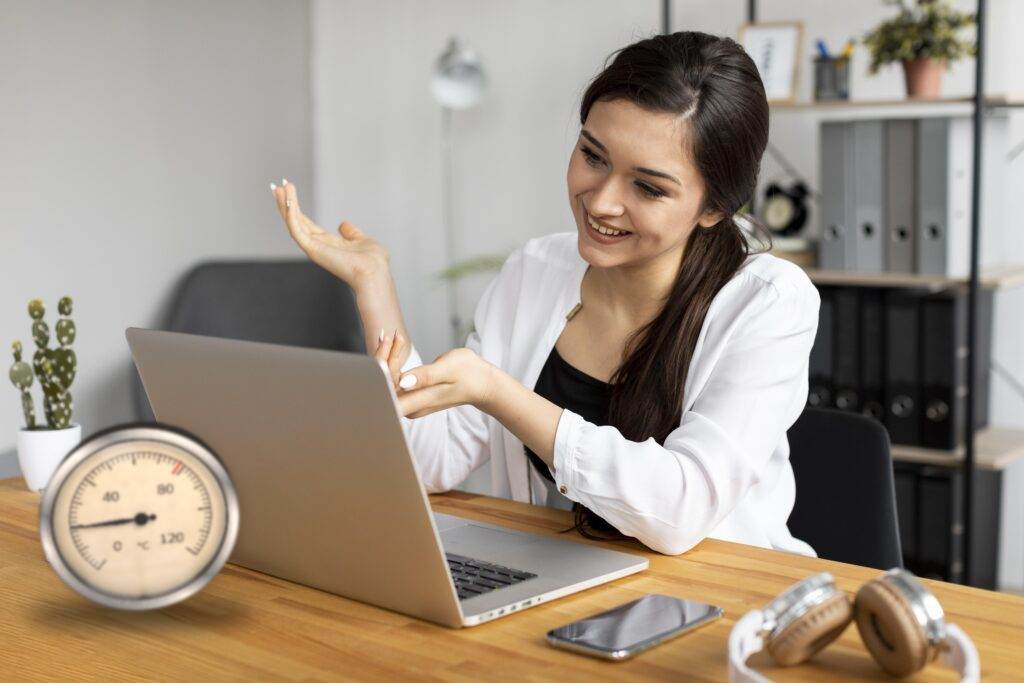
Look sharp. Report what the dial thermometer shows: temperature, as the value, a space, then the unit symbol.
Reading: 20 °C
